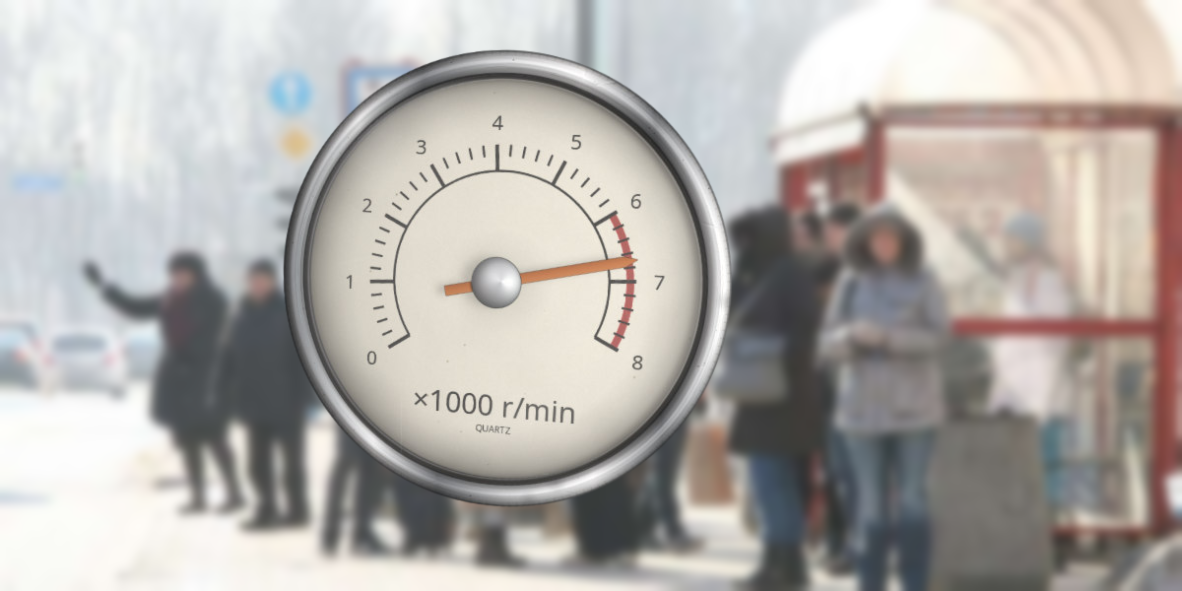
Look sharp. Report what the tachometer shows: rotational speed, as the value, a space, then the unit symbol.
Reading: 6700 rpm
